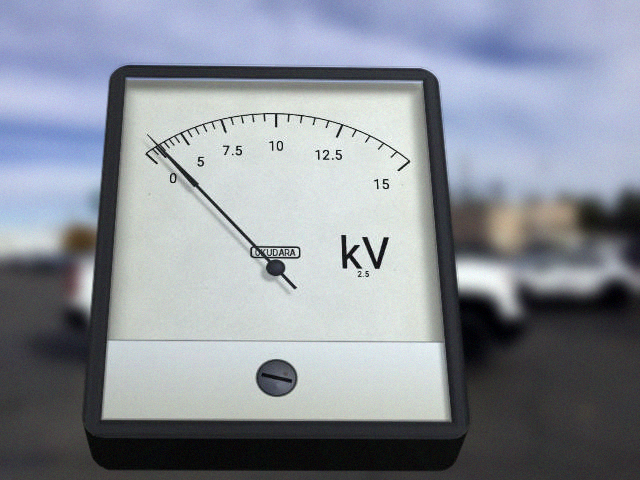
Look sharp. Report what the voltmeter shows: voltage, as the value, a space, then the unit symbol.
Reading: 2.5 kV
